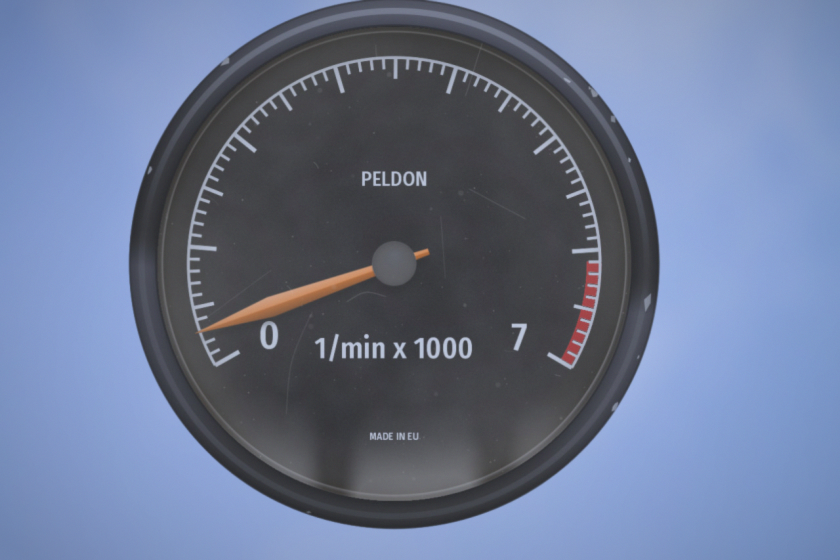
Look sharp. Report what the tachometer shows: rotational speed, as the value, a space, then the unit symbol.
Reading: 300 rpm
